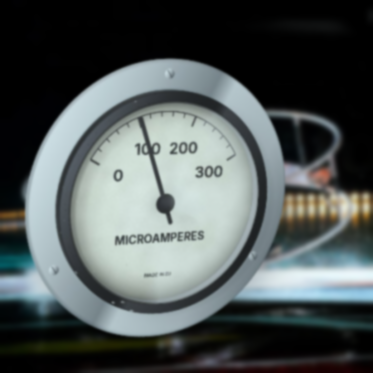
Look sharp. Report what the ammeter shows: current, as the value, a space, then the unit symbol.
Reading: 100 µA
